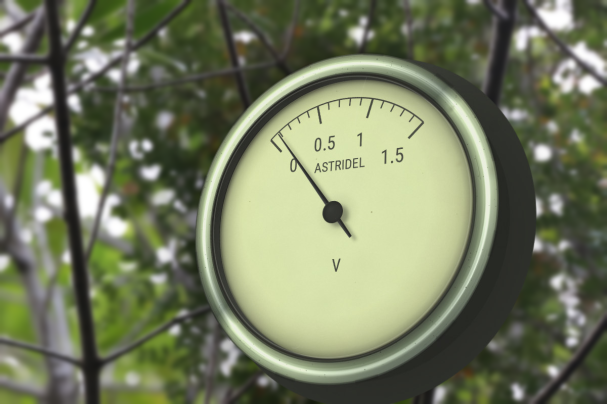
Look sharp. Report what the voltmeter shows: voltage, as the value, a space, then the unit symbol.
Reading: 0.1 V
